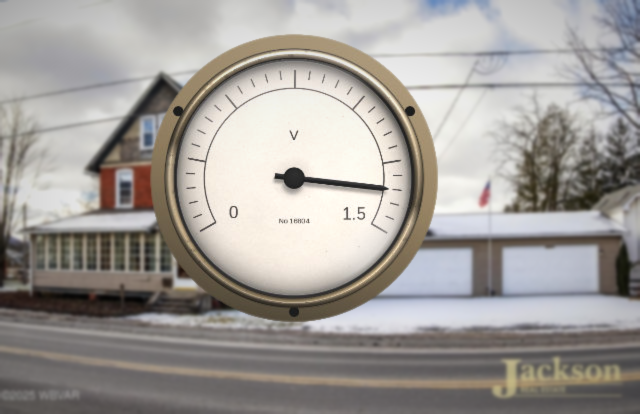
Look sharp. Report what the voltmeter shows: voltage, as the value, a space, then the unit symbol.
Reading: 1.35 V
